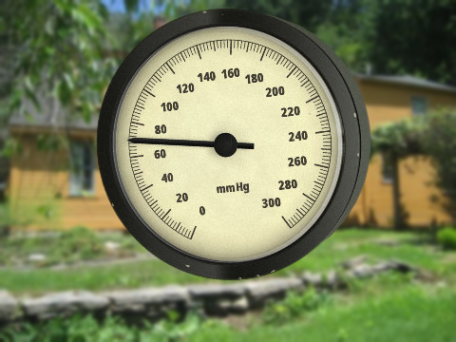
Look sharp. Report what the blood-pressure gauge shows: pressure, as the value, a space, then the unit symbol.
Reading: 70 mmHg
